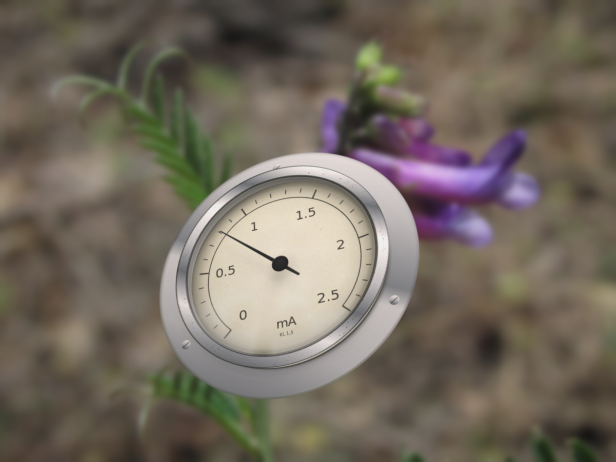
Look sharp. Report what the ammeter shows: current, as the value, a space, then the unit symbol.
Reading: 0.8 mA
